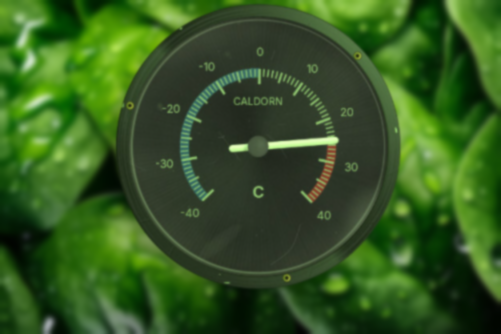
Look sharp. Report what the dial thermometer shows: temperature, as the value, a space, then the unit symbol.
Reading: 25 °C
